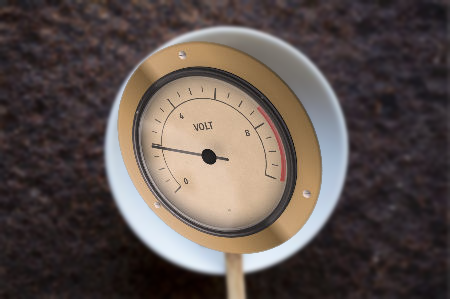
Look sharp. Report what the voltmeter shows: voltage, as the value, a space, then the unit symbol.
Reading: 2 V
